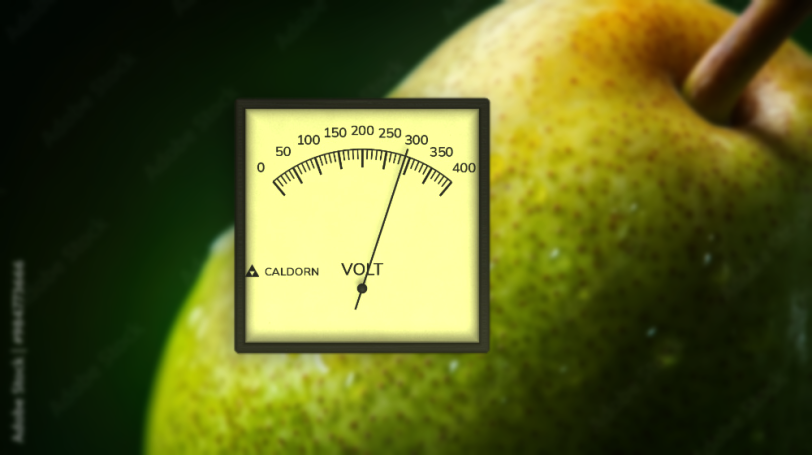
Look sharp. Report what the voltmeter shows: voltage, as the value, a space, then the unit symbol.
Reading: 290 V
